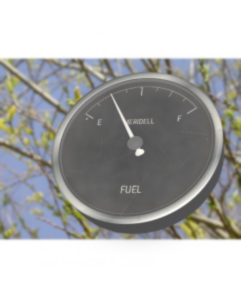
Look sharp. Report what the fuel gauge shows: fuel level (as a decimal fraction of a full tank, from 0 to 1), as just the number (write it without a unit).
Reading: 0.25
